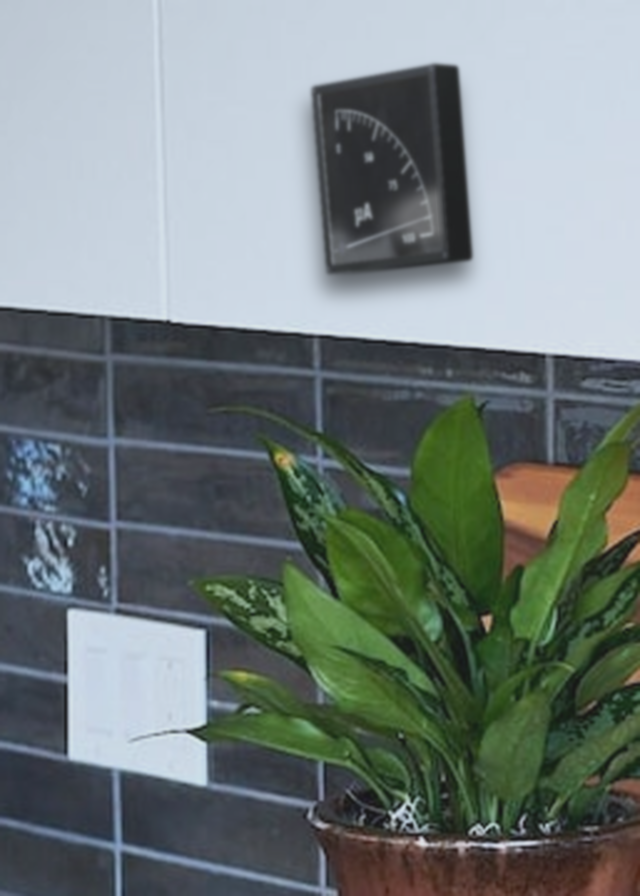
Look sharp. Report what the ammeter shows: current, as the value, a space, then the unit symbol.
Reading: 95 µA
